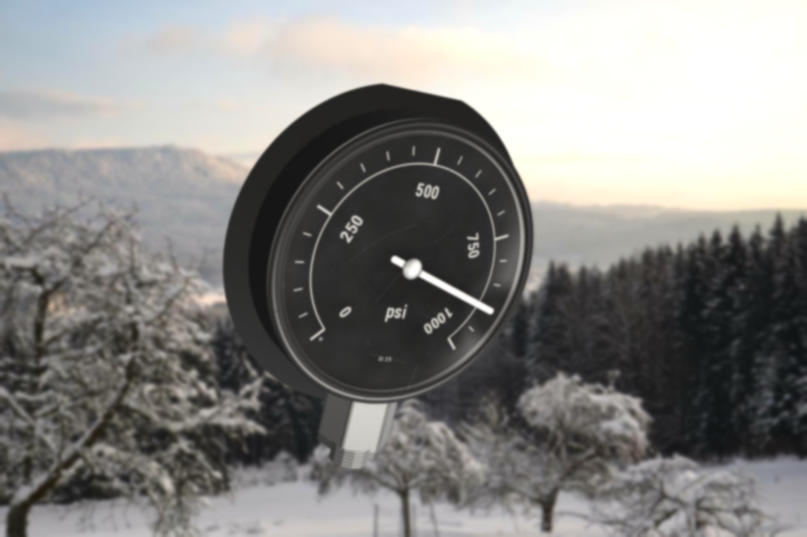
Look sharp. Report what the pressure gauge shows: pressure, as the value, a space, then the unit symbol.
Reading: 900 psi
